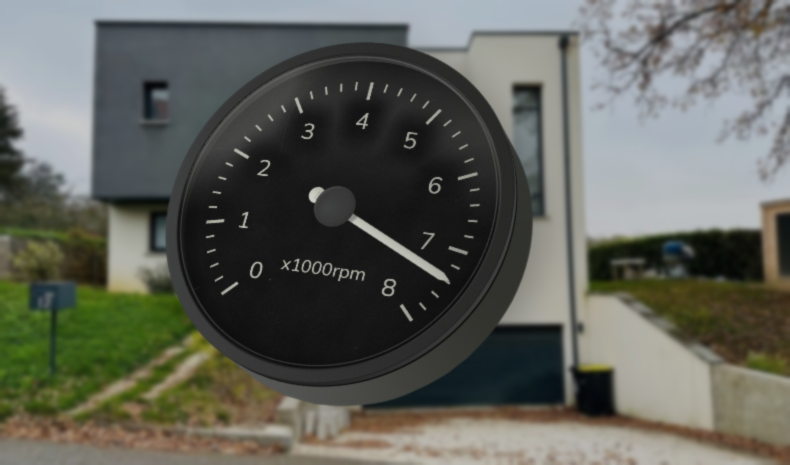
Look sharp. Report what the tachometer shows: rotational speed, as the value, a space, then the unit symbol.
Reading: 7400 rpm
